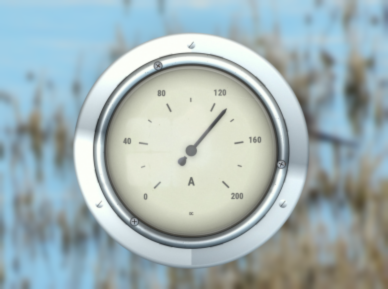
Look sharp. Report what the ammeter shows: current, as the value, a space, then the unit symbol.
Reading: 130 A
